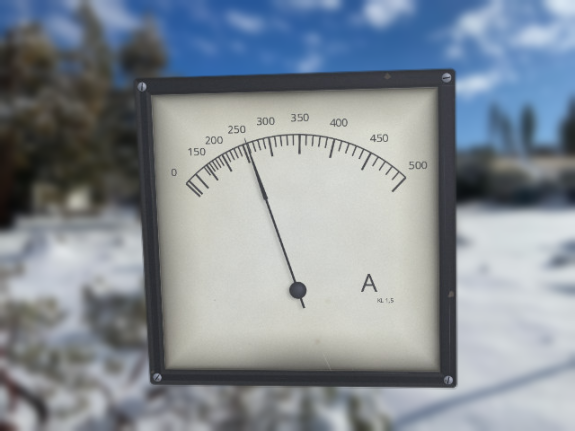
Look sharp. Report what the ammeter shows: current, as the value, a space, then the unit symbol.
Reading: 260 A
